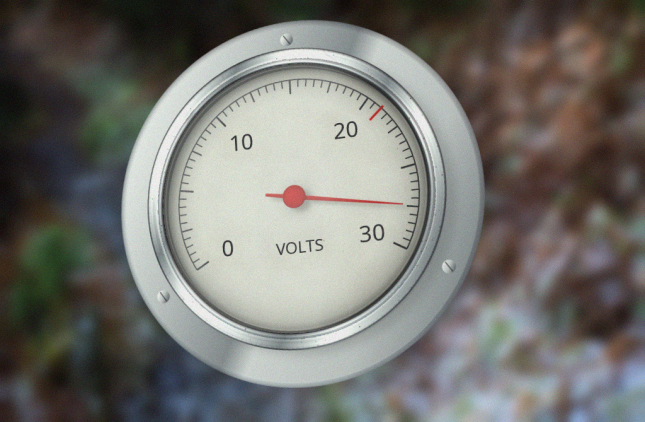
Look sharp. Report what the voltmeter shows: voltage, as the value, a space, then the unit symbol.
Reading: 27.5 V
